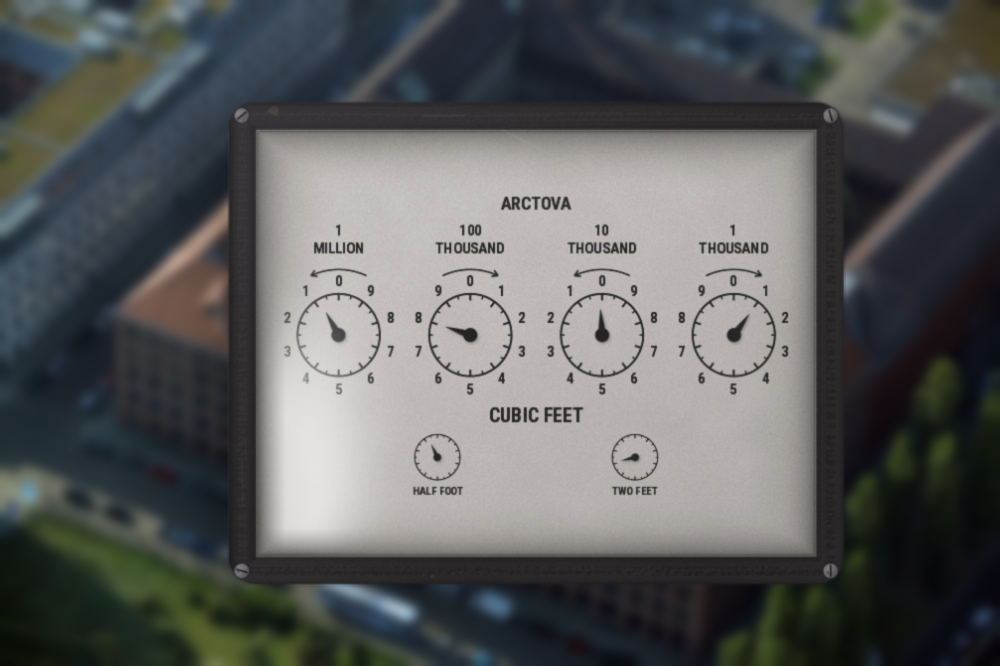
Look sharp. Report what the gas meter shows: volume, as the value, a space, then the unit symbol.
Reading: 80100 ft³
